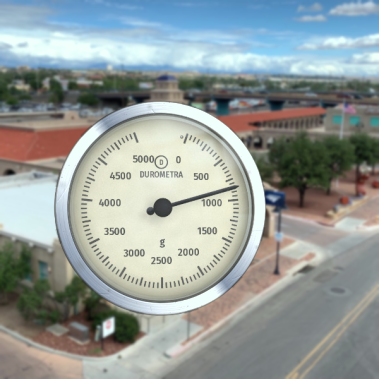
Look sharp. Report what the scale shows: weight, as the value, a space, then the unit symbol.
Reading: 850 g
